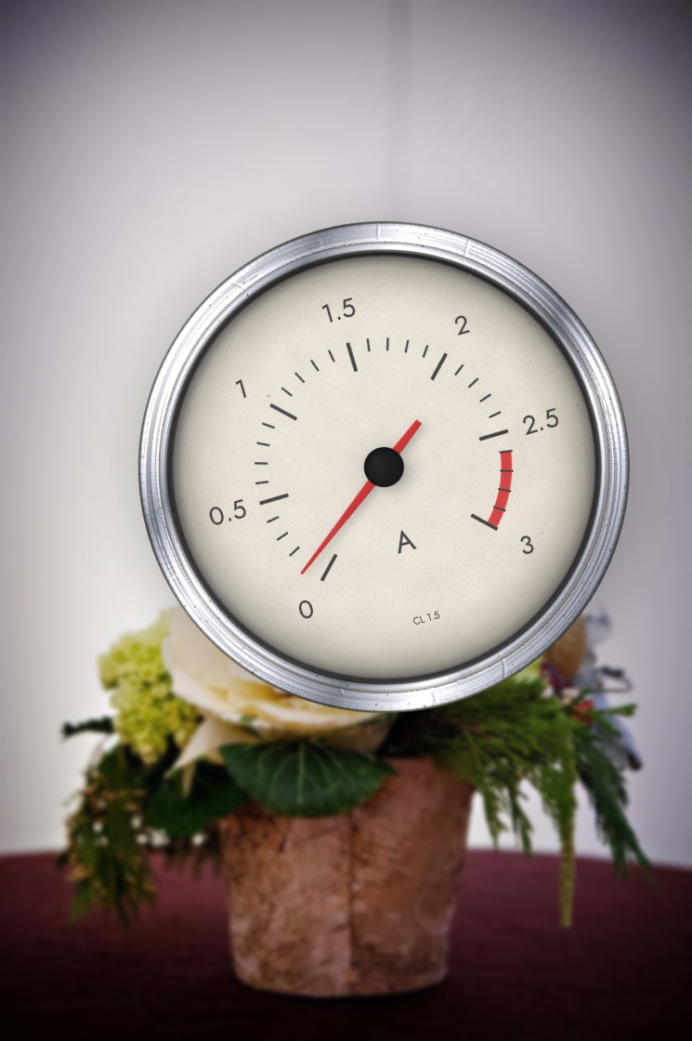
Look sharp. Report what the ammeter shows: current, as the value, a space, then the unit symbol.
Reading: 0.1 A
